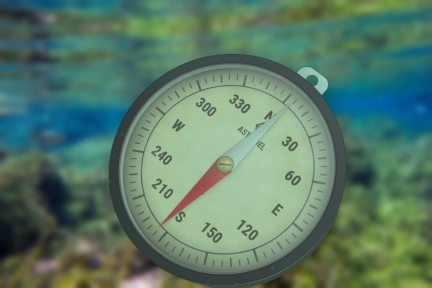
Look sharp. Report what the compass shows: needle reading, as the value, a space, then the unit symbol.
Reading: 185 °
